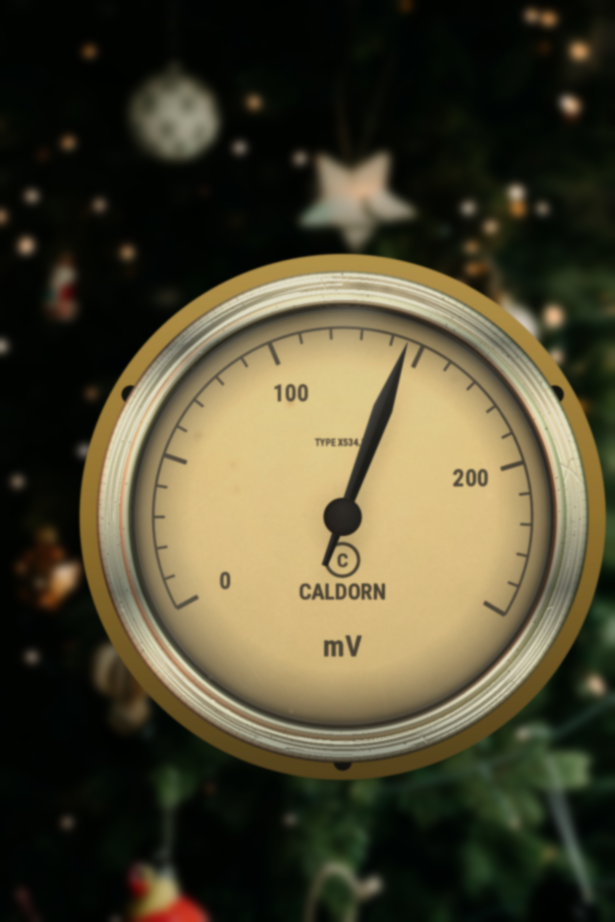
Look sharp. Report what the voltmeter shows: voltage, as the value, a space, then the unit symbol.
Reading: 145 mV
